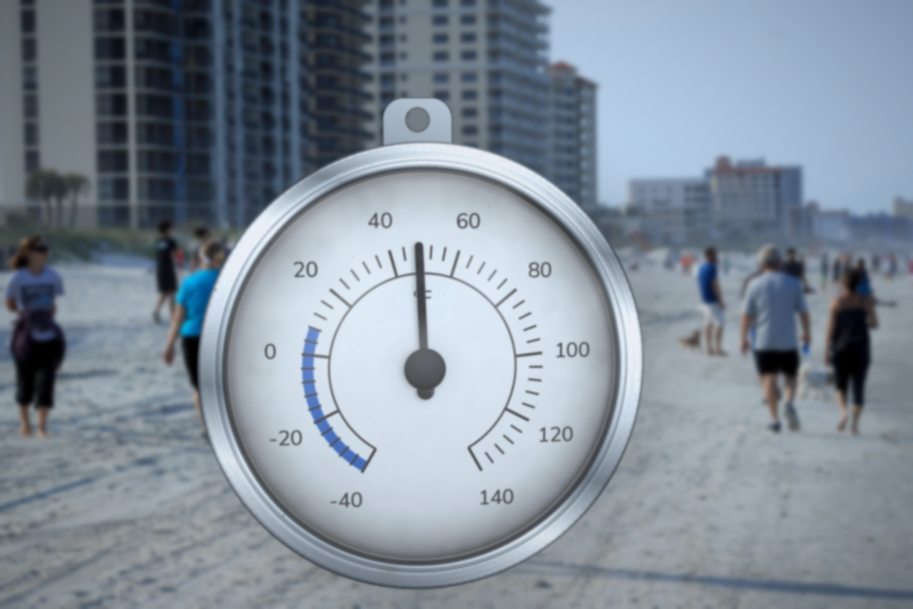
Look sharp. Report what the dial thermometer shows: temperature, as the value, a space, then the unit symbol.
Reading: 48 °F
